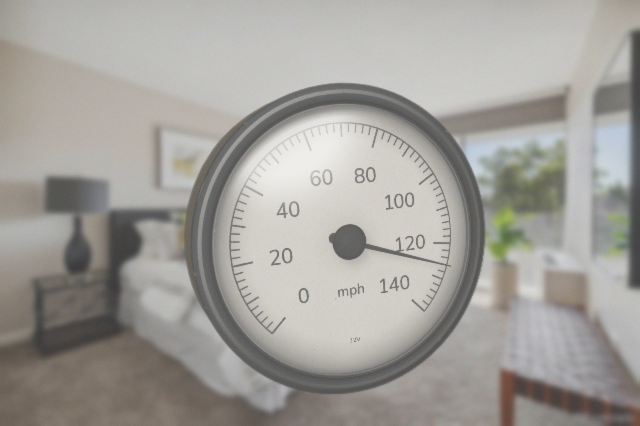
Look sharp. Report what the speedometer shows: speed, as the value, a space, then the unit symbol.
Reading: 126 mph
